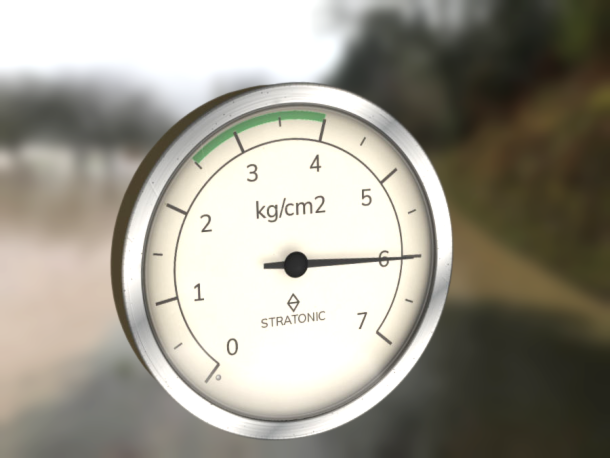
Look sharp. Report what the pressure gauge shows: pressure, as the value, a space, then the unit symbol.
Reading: 6 kg/cm²
